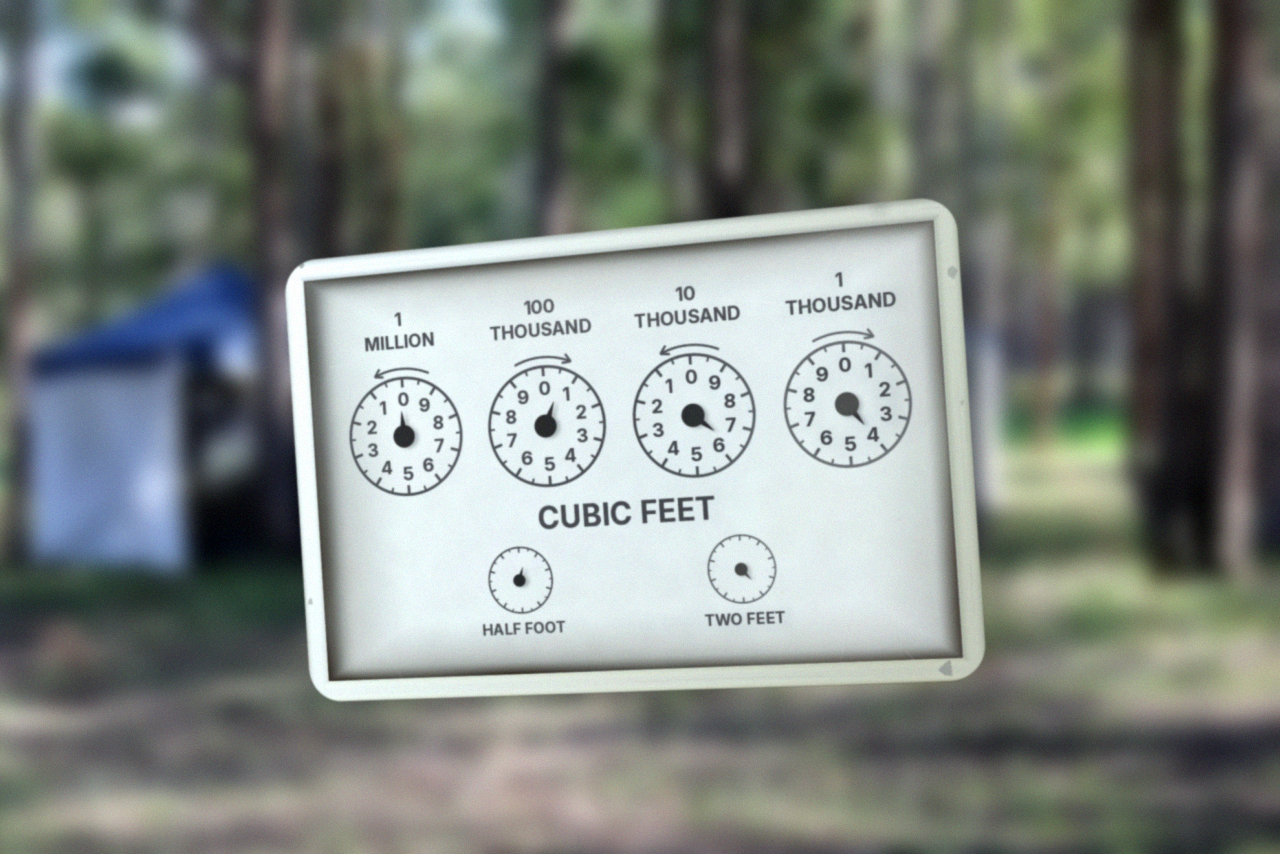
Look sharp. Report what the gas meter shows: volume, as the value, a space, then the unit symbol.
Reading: 6400 ft³
